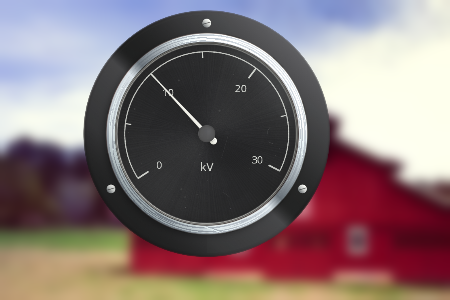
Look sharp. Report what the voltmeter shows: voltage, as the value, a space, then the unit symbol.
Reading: 10 kV
